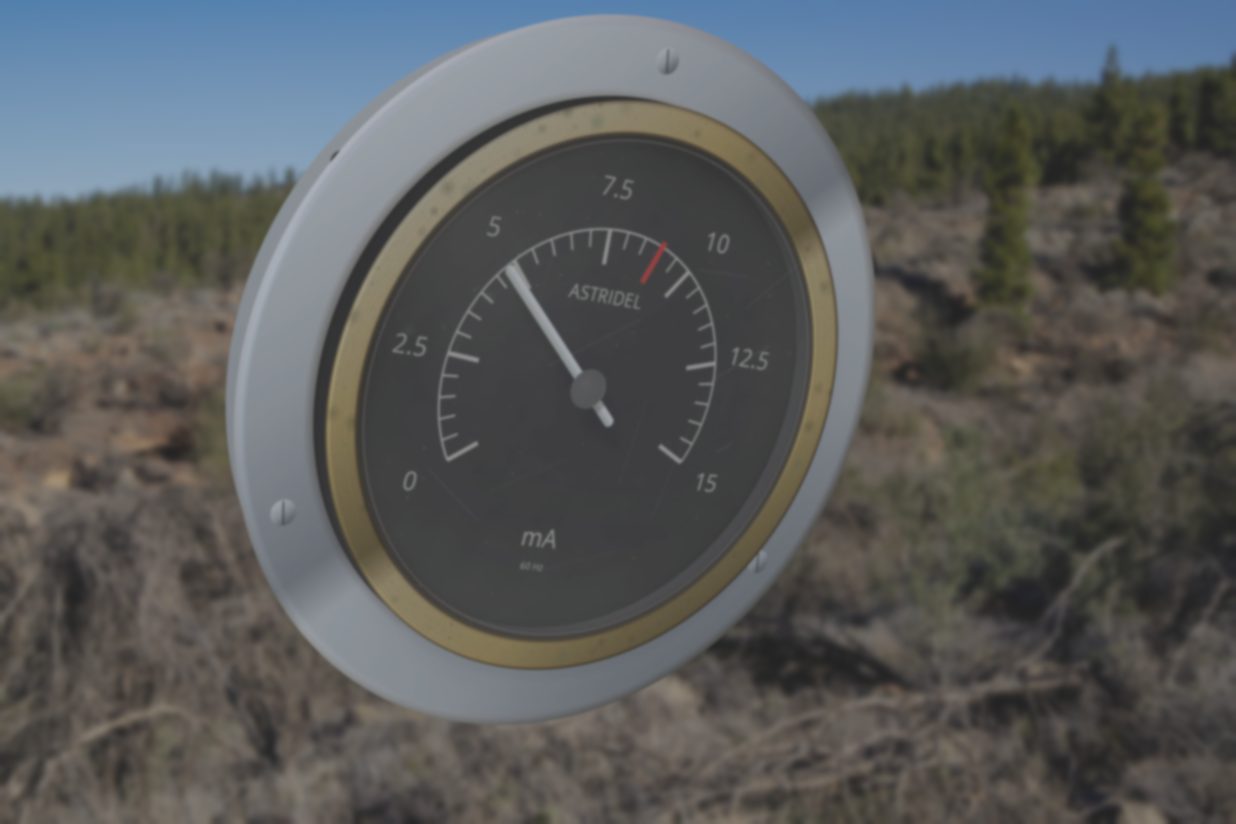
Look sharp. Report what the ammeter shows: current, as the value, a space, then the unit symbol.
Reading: 4.75 mA
